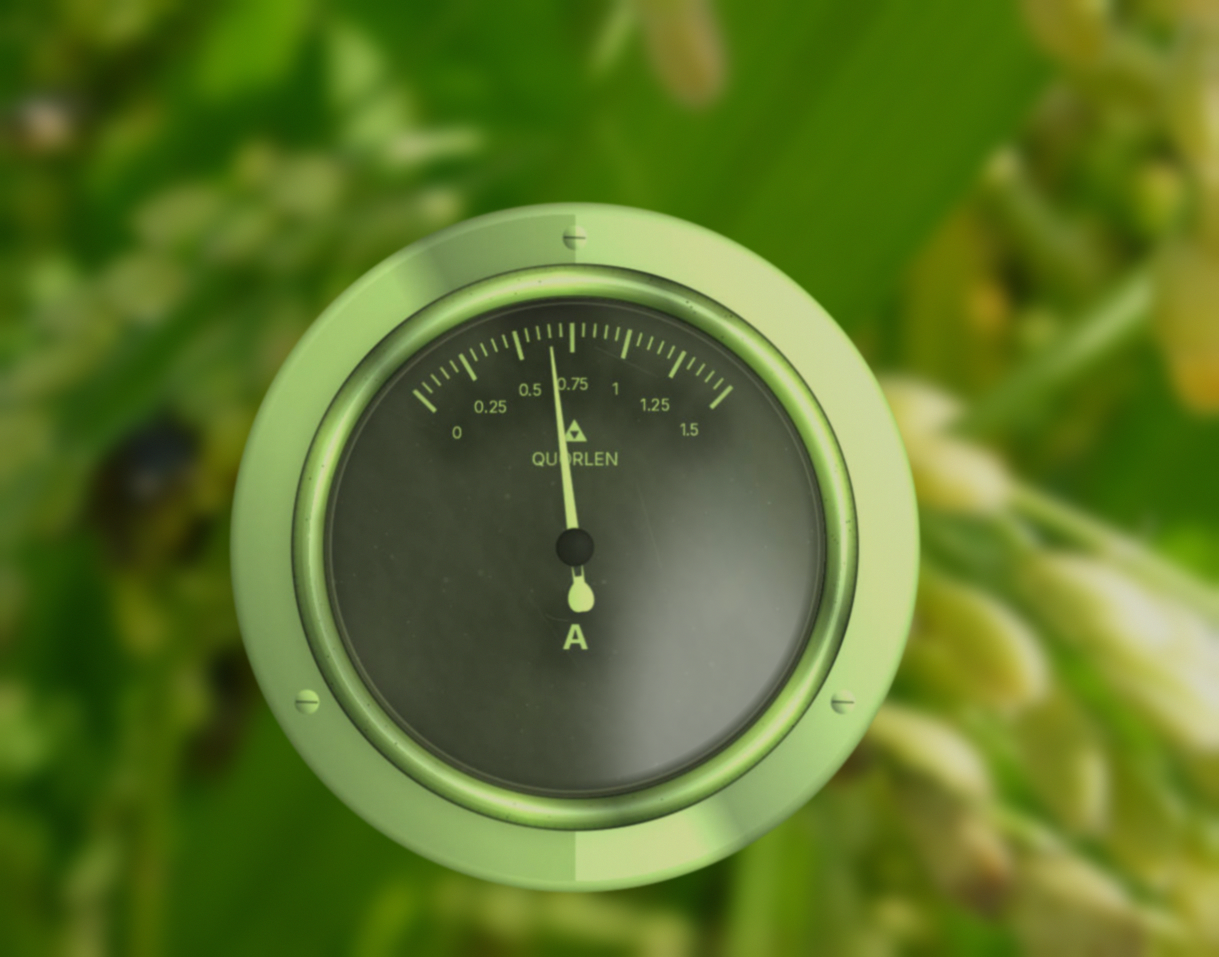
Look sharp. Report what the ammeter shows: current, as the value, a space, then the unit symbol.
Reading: 0.65 A
